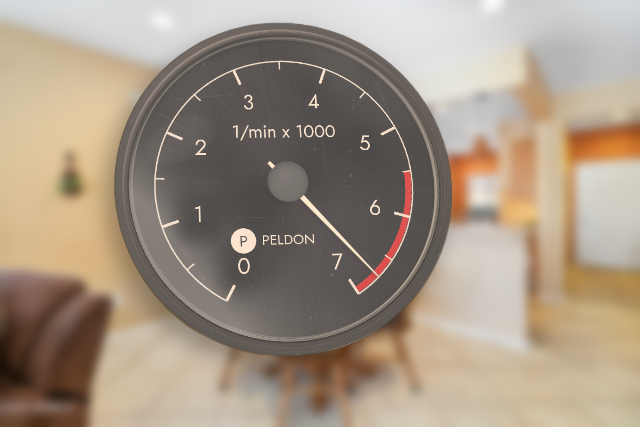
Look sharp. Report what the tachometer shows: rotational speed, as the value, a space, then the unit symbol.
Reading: 6750 rpm
